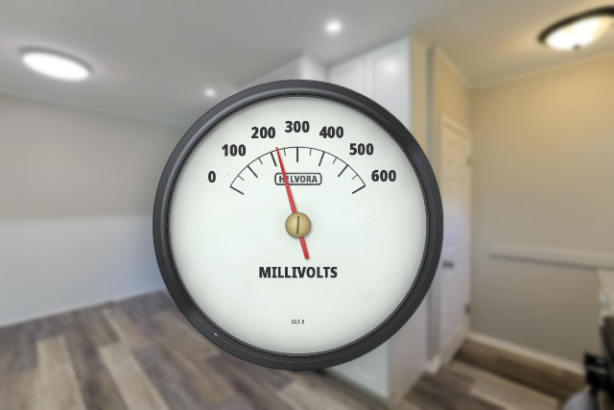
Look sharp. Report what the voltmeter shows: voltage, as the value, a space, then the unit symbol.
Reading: 225 mV
